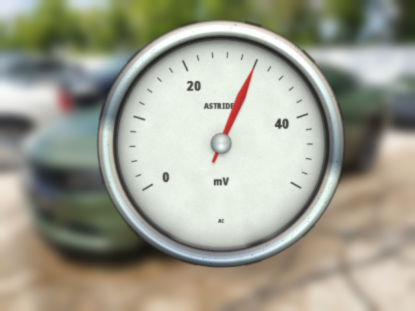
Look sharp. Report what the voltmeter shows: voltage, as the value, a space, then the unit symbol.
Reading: 30 mV
